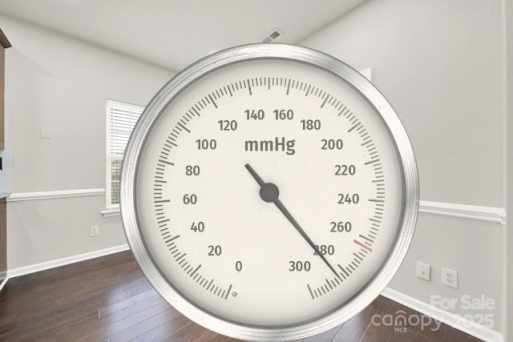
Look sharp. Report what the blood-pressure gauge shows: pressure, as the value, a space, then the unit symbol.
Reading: 284 mmHg
